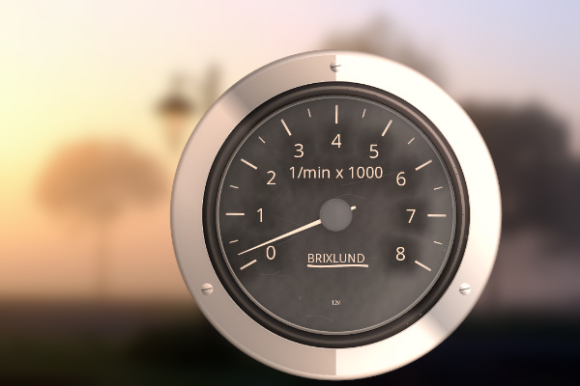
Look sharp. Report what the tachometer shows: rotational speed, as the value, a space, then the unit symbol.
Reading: 250 rpm
